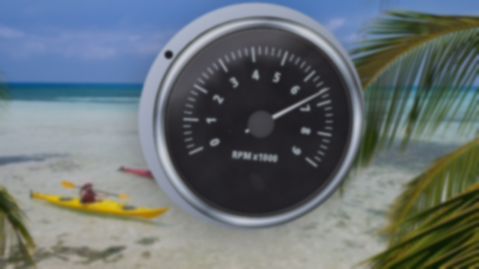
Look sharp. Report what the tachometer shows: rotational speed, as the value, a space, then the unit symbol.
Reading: 6600 rpm
